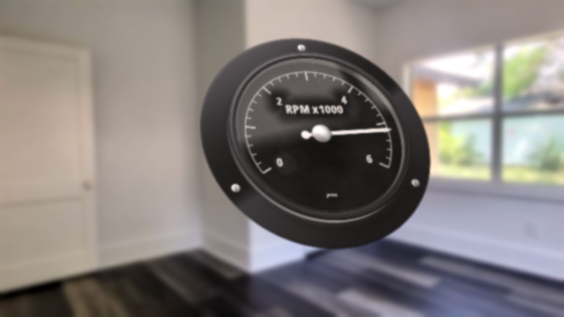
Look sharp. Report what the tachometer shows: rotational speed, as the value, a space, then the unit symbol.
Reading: 5200 rpm
